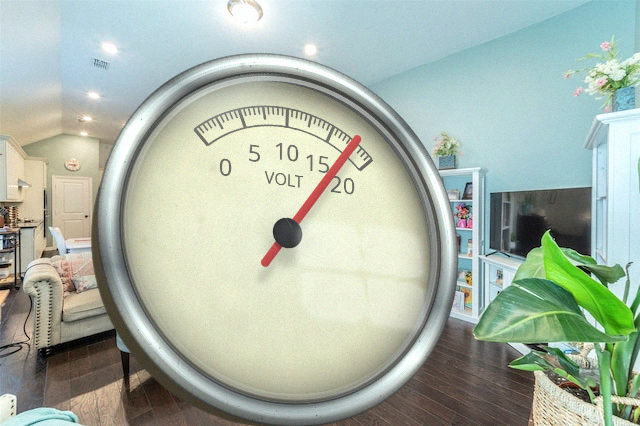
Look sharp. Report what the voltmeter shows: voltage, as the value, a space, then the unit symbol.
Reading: 17.5 V
